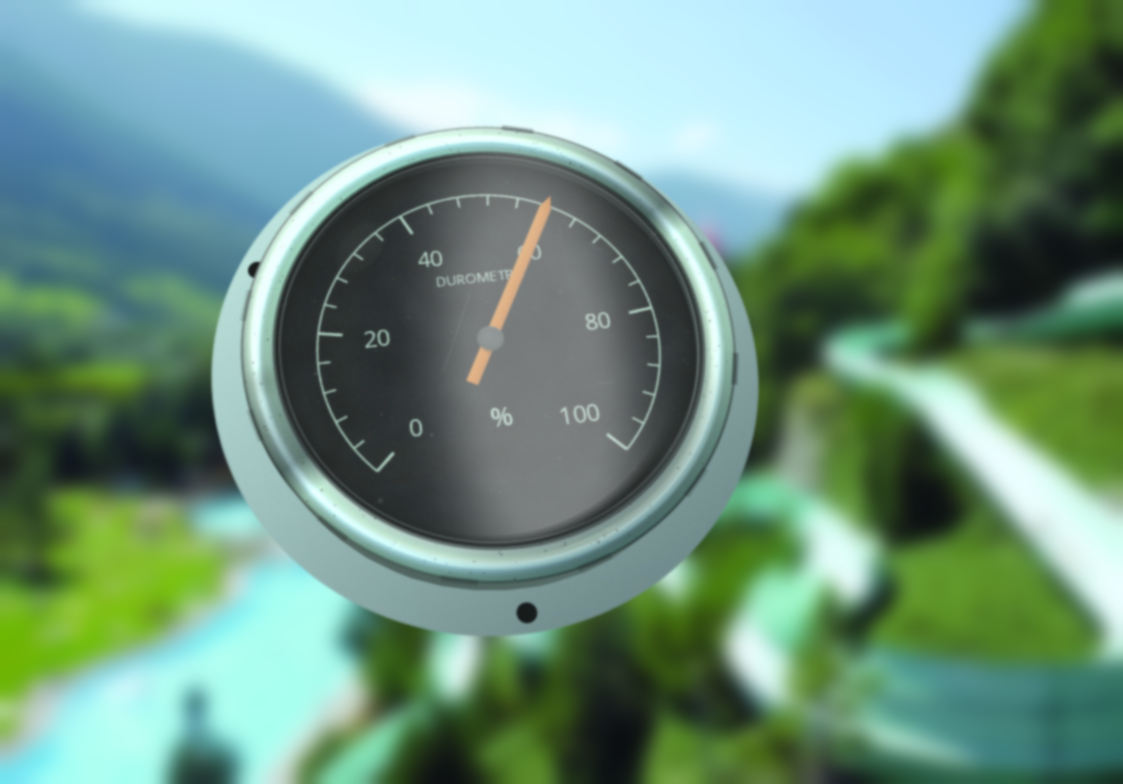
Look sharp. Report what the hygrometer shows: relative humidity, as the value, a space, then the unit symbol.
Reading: 60 %
